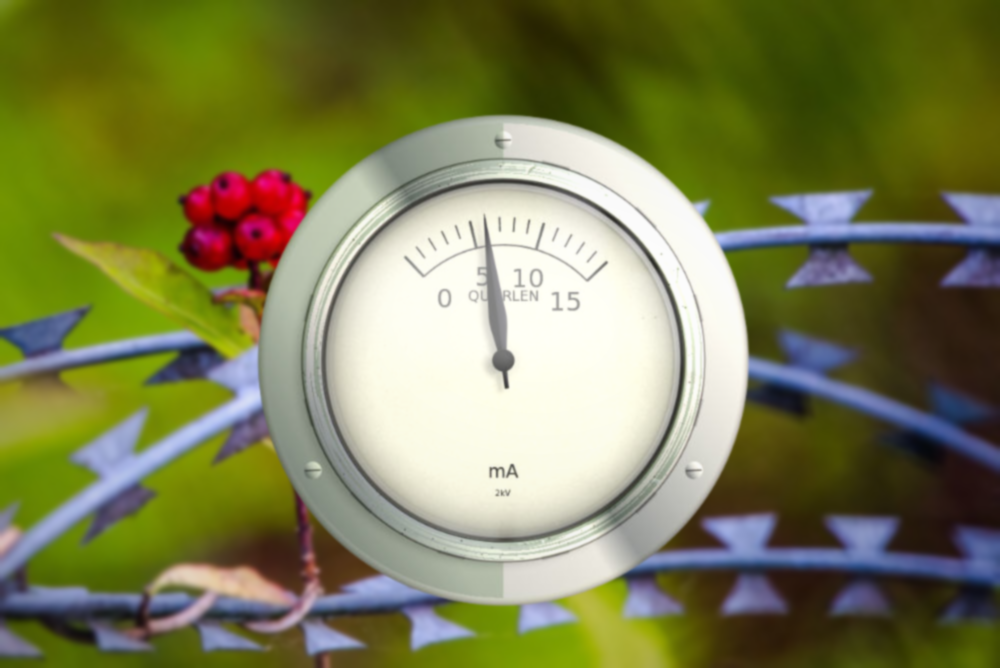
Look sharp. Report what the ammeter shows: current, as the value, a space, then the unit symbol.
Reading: 6 mA
